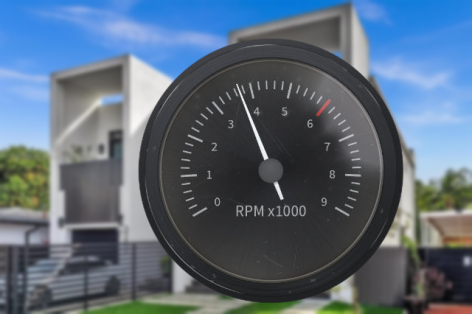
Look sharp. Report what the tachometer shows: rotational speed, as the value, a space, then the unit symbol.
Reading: 3700 rpm
